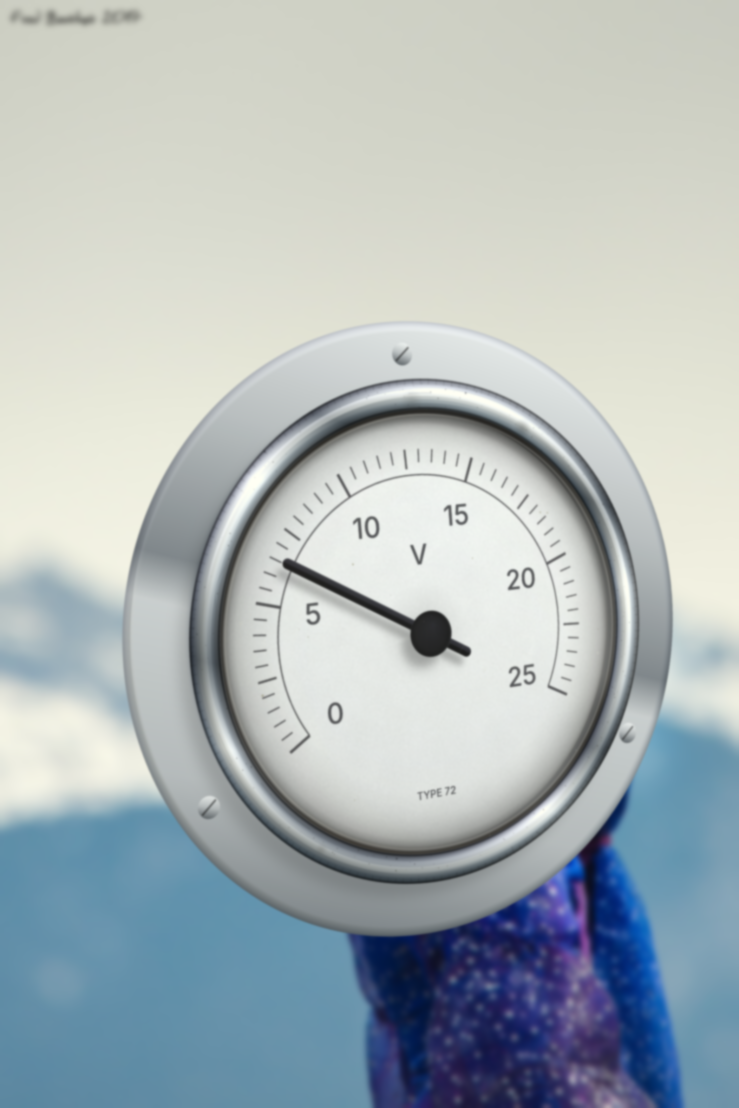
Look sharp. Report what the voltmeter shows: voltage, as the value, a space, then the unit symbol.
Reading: 6.5 V
